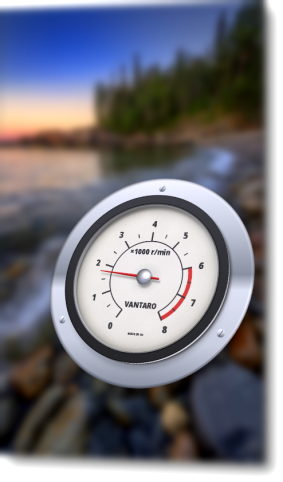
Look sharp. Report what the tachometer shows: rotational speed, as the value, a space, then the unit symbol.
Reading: 1750 rpm
